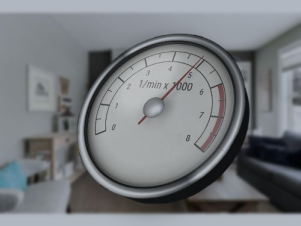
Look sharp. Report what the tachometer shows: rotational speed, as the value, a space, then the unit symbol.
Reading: 5000 rpm
